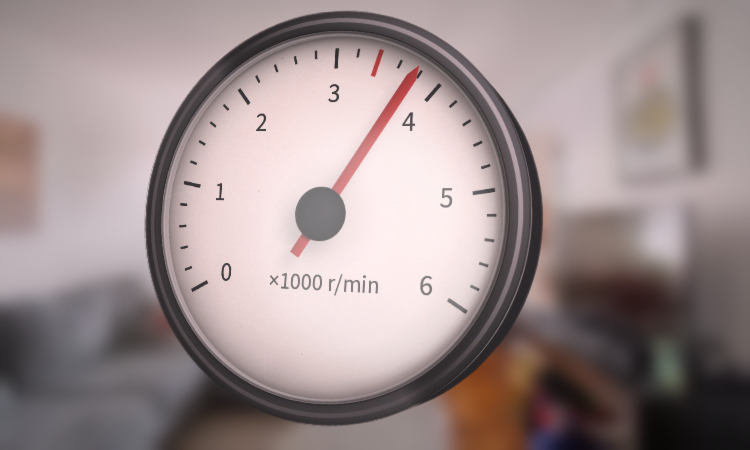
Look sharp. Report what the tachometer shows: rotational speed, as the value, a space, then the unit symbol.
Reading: 3800 rpm
